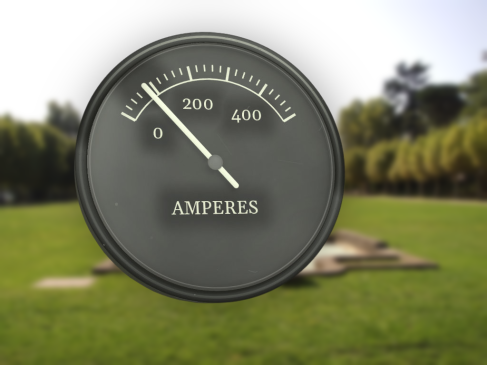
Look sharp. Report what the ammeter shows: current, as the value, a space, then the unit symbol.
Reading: 80 A
